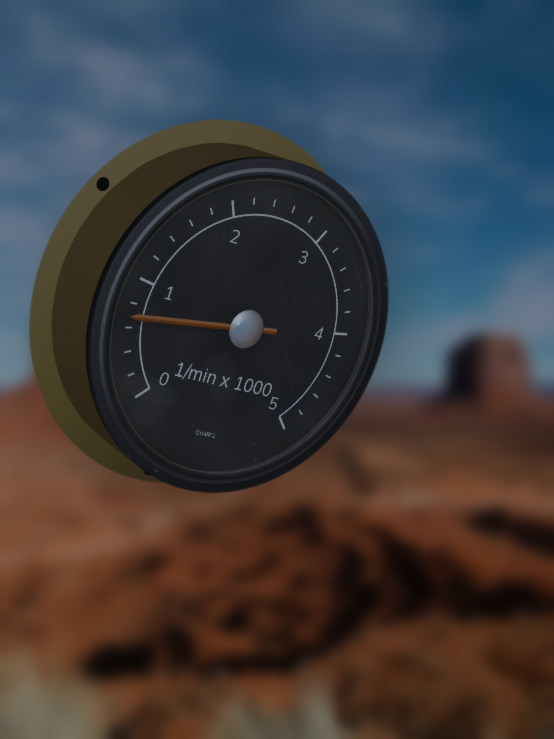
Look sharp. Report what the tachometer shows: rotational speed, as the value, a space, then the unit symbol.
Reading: 700 rpm
